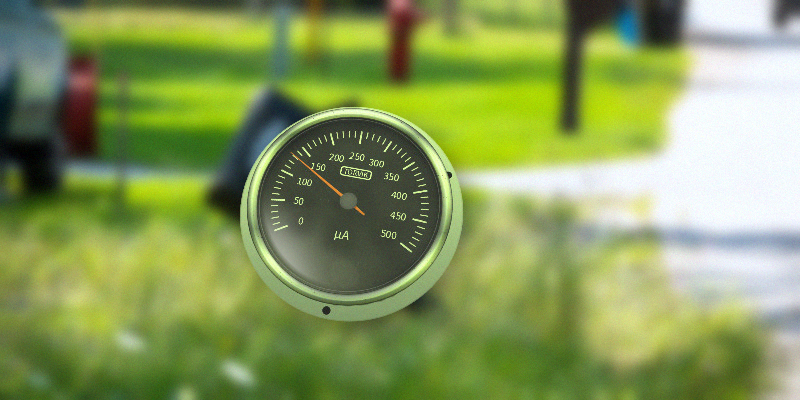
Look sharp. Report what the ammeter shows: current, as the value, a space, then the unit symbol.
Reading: 130 µA
